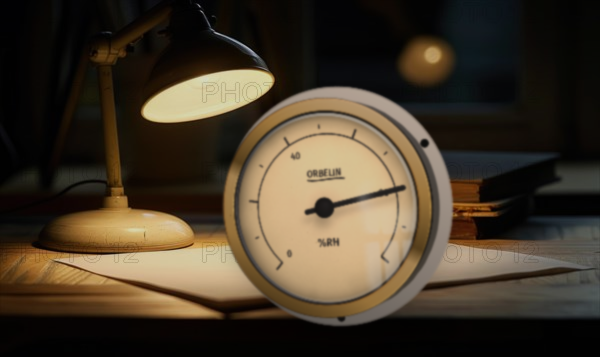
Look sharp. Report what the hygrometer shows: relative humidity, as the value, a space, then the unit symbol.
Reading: 80 %
